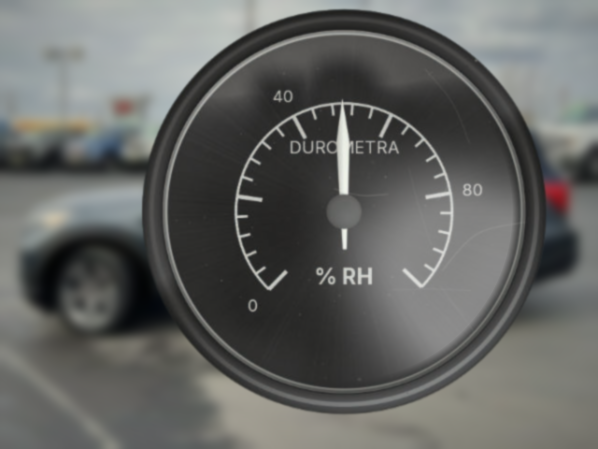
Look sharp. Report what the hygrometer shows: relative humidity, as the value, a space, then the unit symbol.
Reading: 50 %
